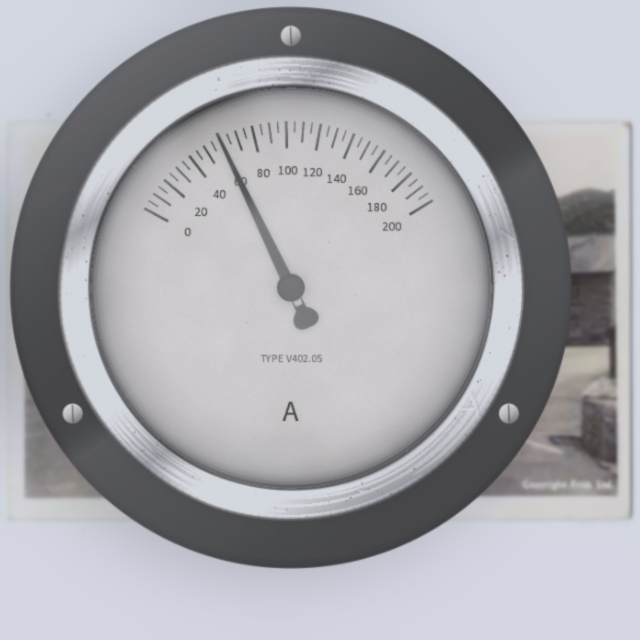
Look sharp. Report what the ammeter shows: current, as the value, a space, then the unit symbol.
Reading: 60 A
